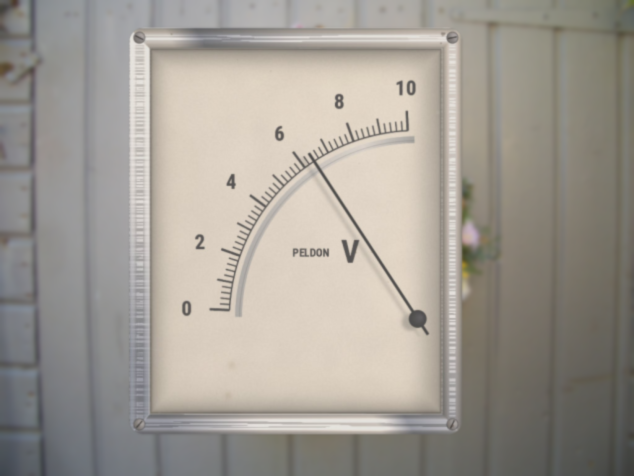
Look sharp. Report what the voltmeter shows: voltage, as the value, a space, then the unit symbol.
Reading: 6.4 V
